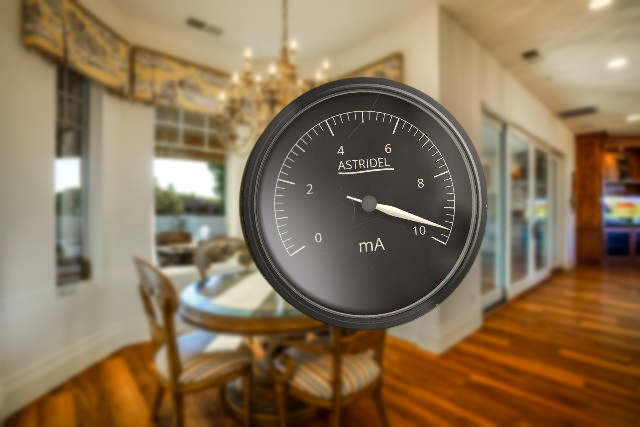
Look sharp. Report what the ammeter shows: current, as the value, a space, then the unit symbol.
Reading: 9.6 mA
